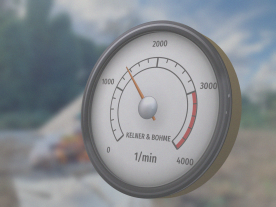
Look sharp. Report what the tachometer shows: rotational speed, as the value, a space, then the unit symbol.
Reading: 1400 rpm
